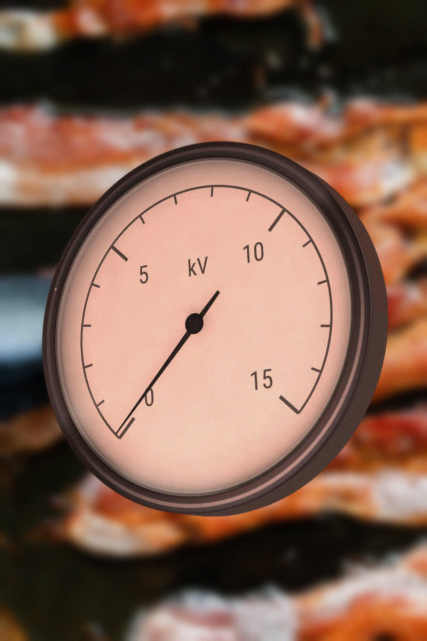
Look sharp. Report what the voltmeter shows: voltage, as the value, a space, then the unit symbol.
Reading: 0 kV
